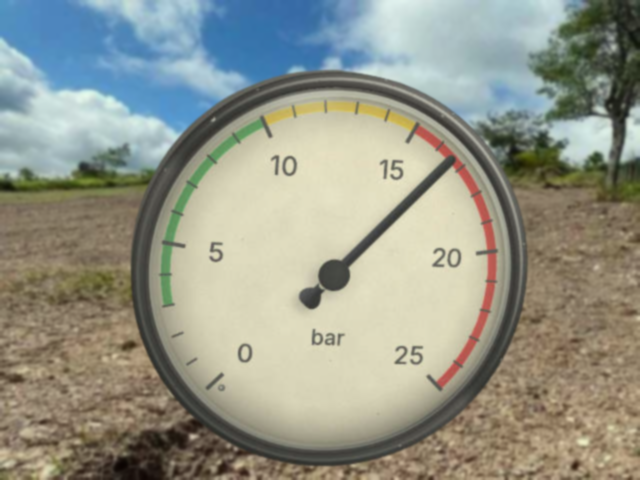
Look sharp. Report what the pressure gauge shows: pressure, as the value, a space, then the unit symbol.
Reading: 16.5 bar
